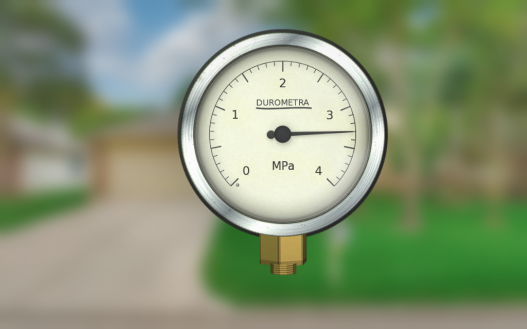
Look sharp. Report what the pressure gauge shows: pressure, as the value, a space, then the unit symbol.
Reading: 3.3 MPa
